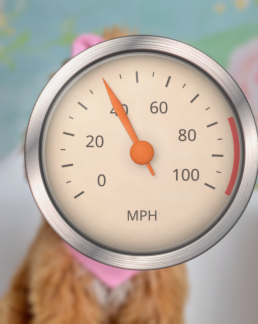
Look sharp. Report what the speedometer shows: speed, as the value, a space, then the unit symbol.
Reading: 40 mph
